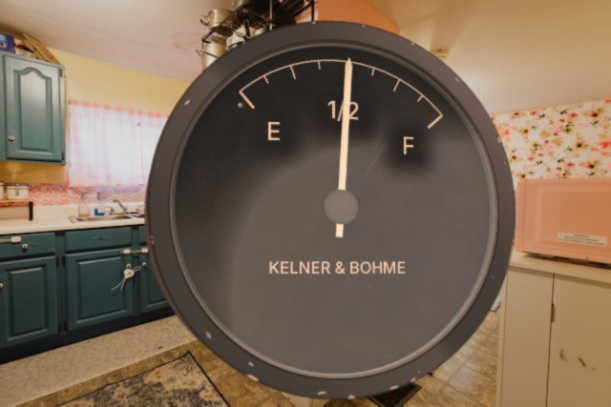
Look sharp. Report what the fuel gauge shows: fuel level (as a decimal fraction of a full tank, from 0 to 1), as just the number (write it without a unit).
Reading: 0.5
